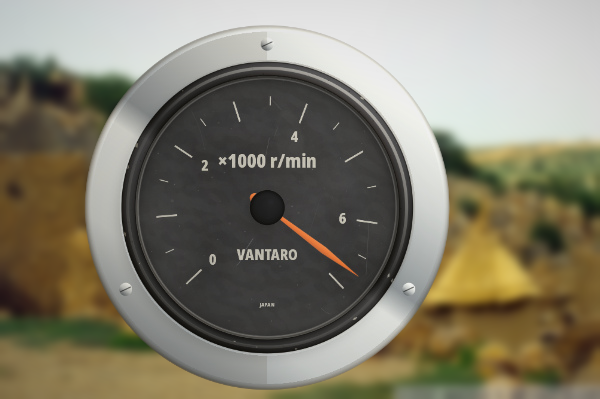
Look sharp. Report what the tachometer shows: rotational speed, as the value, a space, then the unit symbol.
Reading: 6750 rpm
